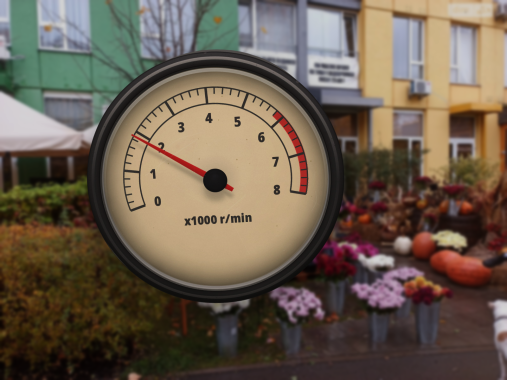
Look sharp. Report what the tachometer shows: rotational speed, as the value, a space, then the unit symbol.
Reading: 1900 rpm
